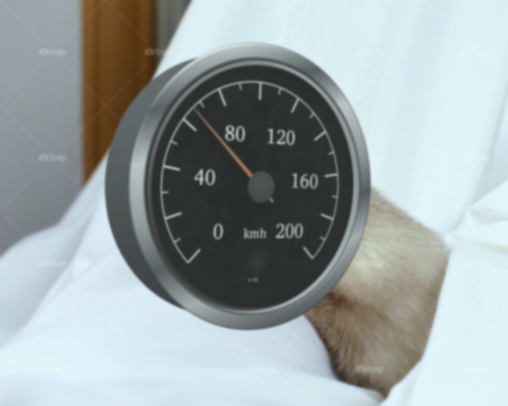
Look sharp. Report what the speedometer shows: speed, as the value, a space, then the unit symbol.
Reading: 65 km/h
